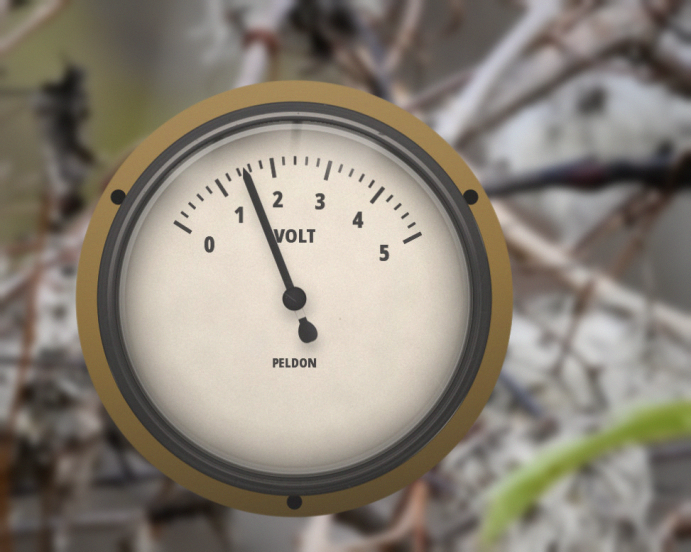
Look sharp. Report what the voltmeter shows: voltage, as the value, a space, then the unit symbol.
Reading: 1.5 V
